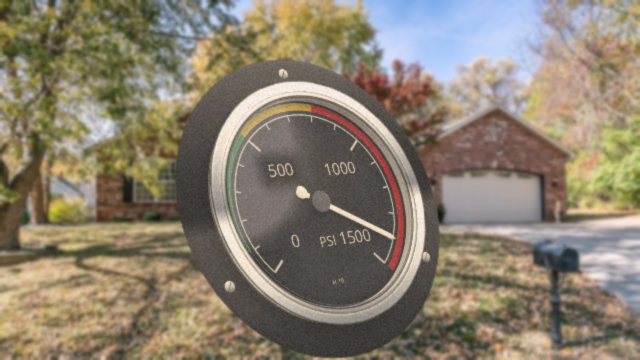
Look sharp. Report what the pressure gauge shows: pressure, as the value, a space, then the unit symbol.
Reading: 1400 psi
